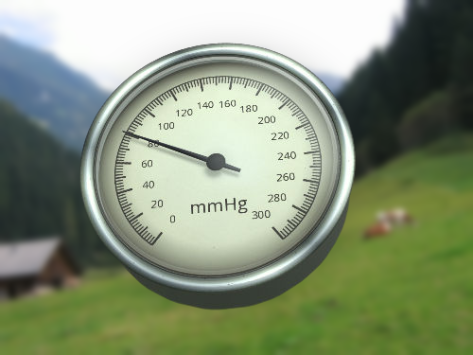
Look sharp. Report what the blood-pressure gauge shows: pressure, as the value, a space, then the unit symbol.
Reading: 80 mmHg
